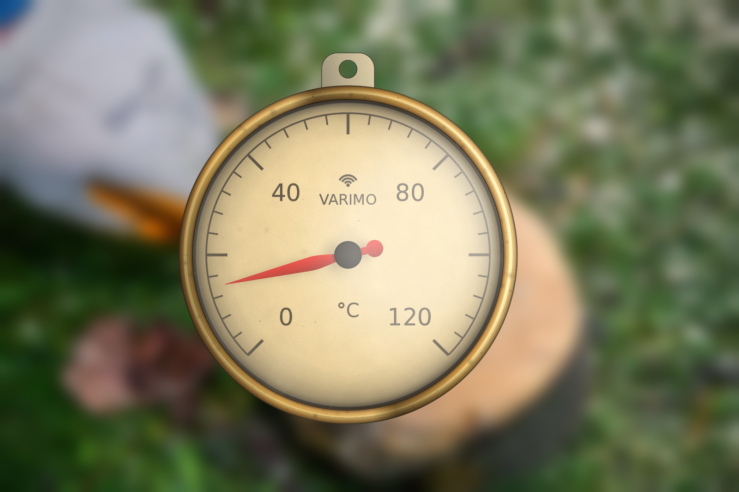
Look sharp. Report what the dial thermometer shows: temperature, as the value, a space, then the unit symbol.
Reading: 14 °C
